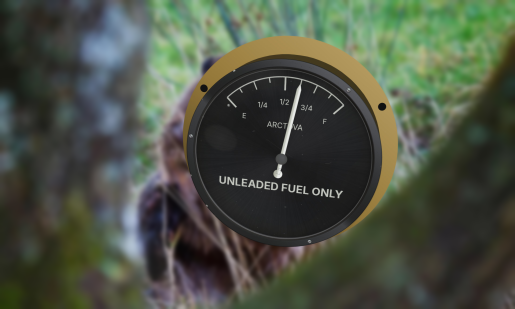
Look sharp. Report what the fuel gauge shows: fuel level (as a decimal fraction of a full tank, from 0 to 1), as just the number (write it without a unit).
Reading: 0.625
